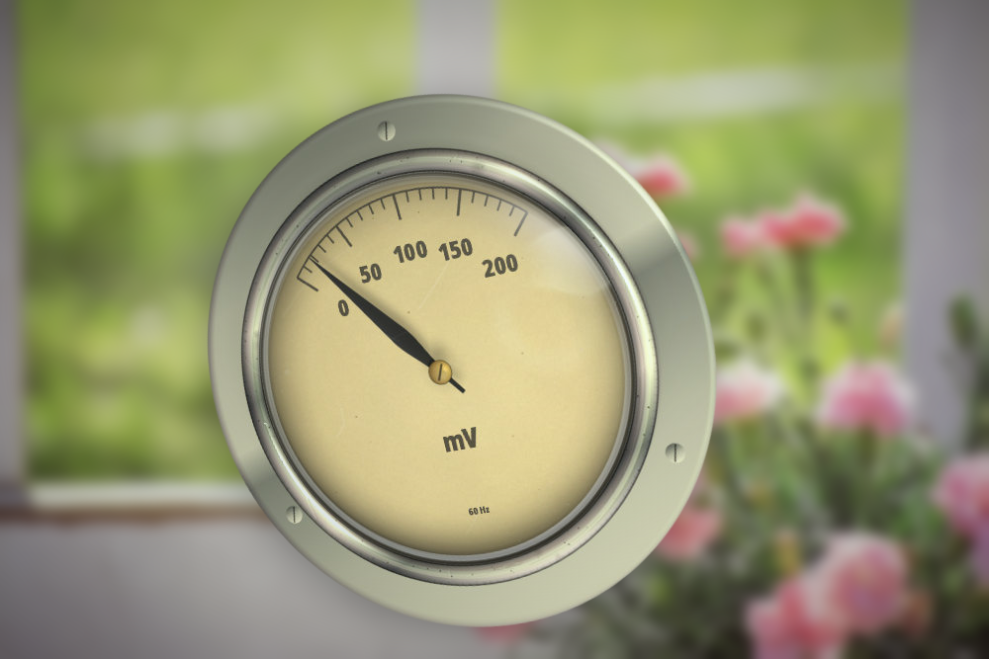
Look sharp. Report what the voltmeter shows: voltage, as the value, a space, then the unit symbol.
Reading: 20 mV
